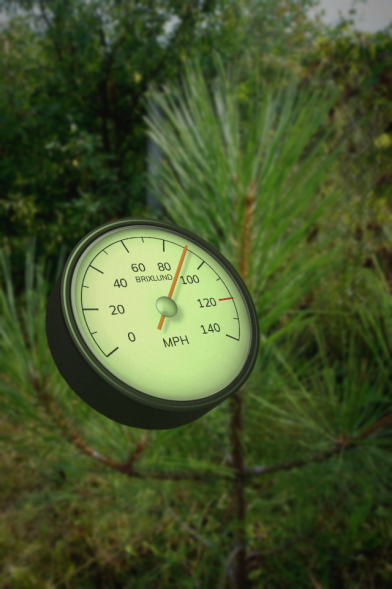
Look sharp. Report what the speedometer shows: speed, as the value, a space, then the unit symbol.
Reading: 90 mph
